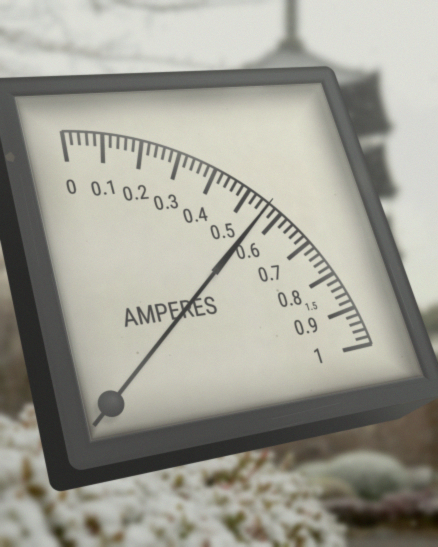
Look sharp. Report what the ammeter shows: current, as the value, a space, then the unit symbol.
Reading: 0.56 A
